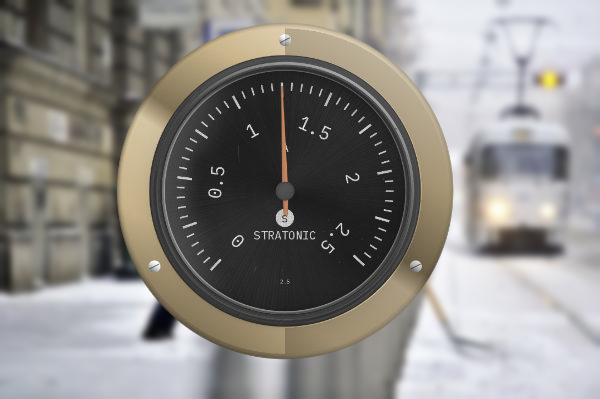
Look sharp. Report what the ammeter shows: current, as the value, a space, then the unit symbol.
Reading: 1.25 A
